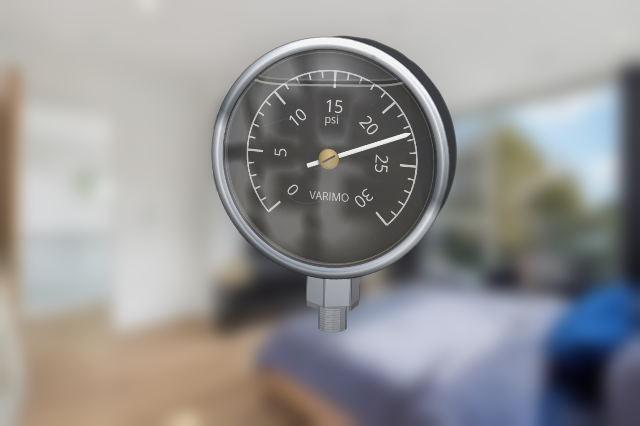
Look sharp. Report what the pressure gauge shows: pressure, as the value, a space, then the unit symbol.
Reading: 22.5 psi
